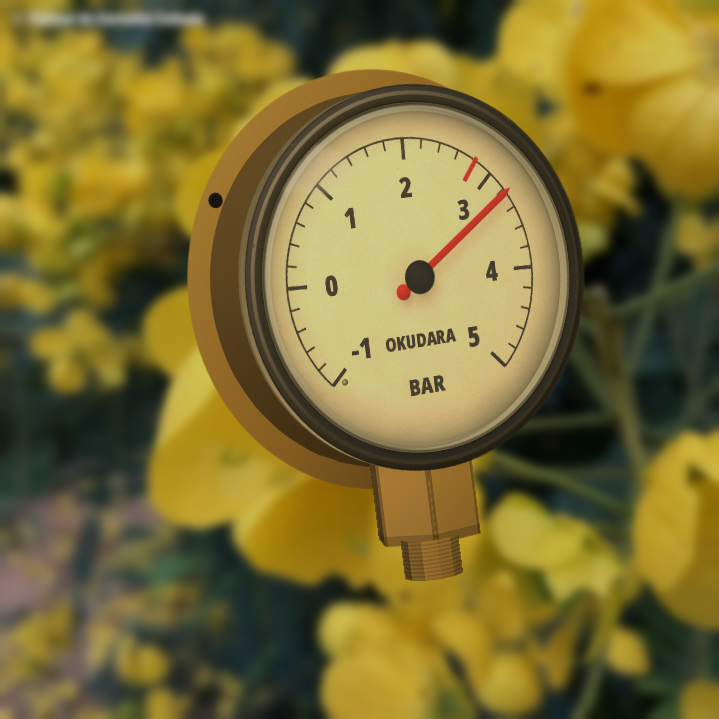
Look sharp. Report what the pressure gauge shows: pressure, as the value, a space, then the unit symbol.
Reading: 3.2 bar
